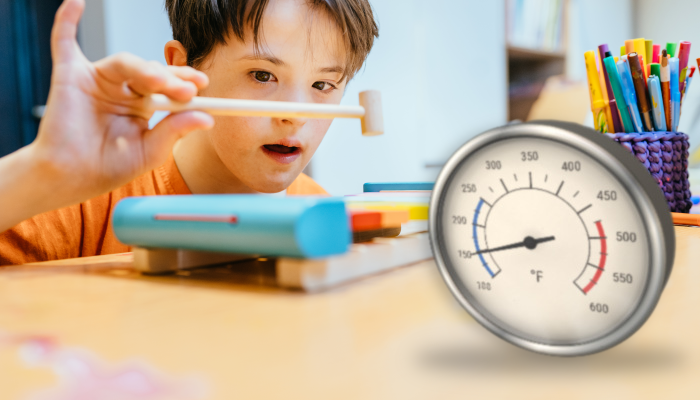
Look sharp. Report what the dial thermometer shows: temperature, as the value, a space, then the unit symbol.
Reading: 150 °F
